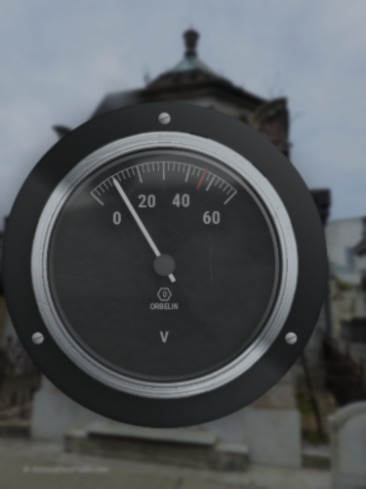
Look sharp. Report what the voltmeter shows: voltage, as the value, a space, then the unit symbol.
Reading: 10 V
